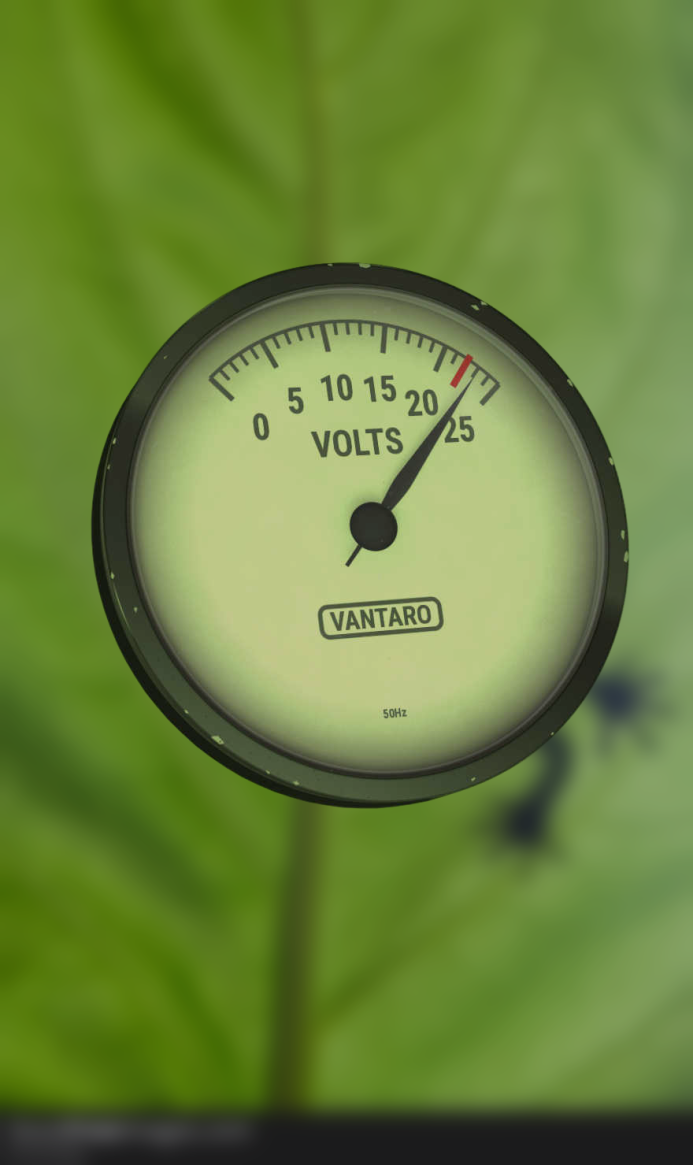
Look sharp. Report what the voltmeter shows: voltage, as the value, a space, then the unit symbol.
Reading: 23 V
